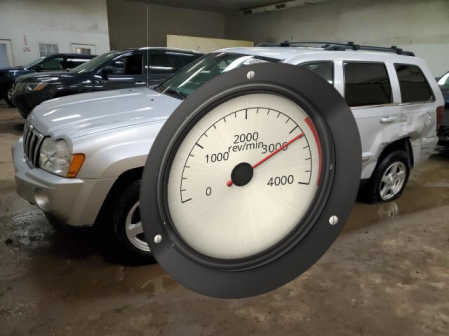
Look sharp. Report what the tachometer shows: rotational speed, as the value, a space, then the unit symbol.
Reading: 3200 rpm
